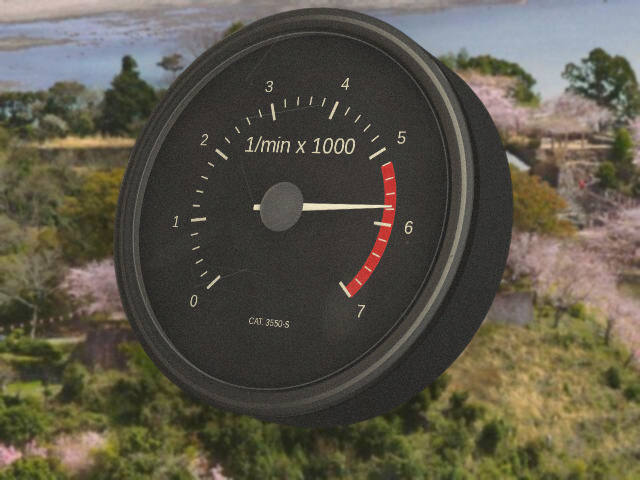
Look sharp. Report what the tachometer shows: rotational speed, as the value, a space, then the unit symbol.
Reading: 5800 rpm
